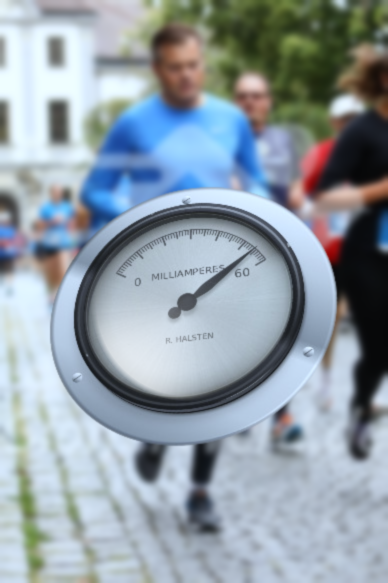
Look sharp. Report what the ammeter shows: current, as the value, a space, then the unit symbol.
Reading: 55 mA
